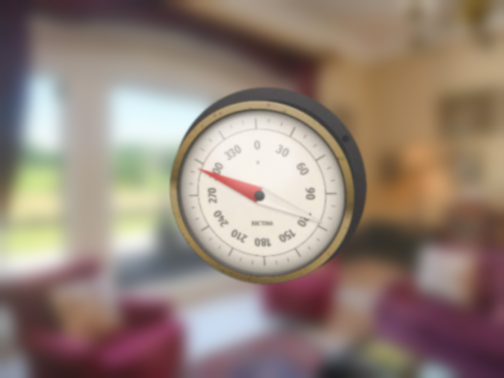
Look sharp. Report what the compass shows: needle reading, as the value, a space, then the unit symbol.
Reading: 295 °
